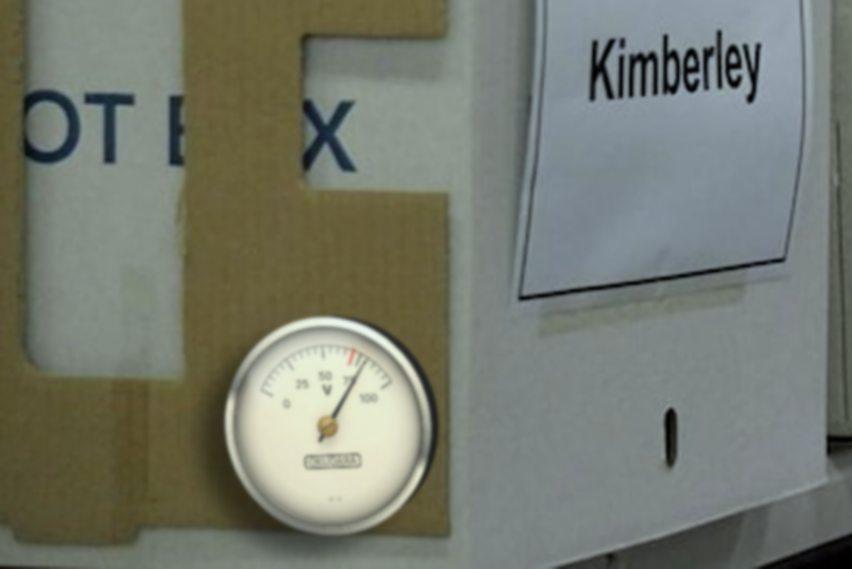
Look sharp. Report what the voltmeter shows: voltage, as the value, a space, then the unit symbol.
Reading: 80 V
